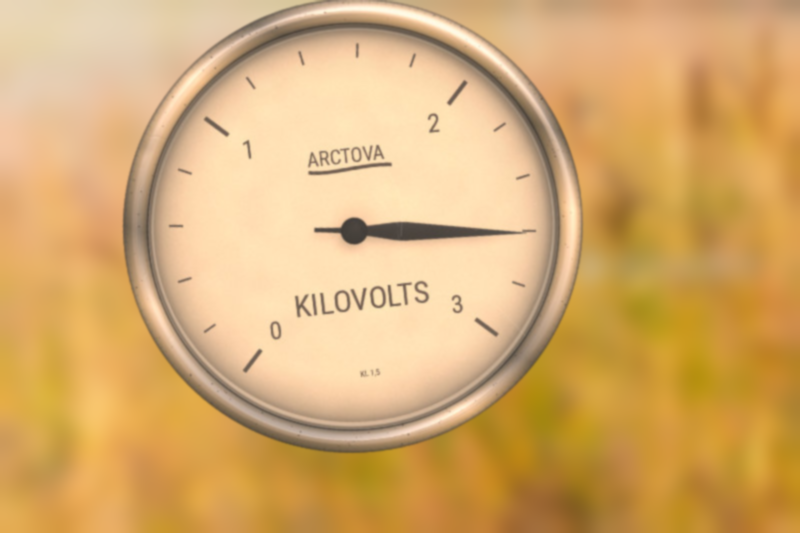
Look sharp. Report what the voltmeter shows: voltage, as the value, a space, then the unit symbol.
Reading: 2.6 kV
